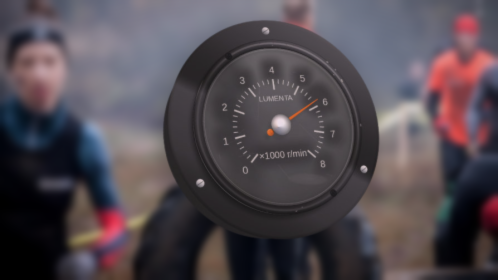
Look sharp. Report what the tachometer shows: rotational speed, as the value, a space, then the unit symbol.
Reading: 5800 rpm
